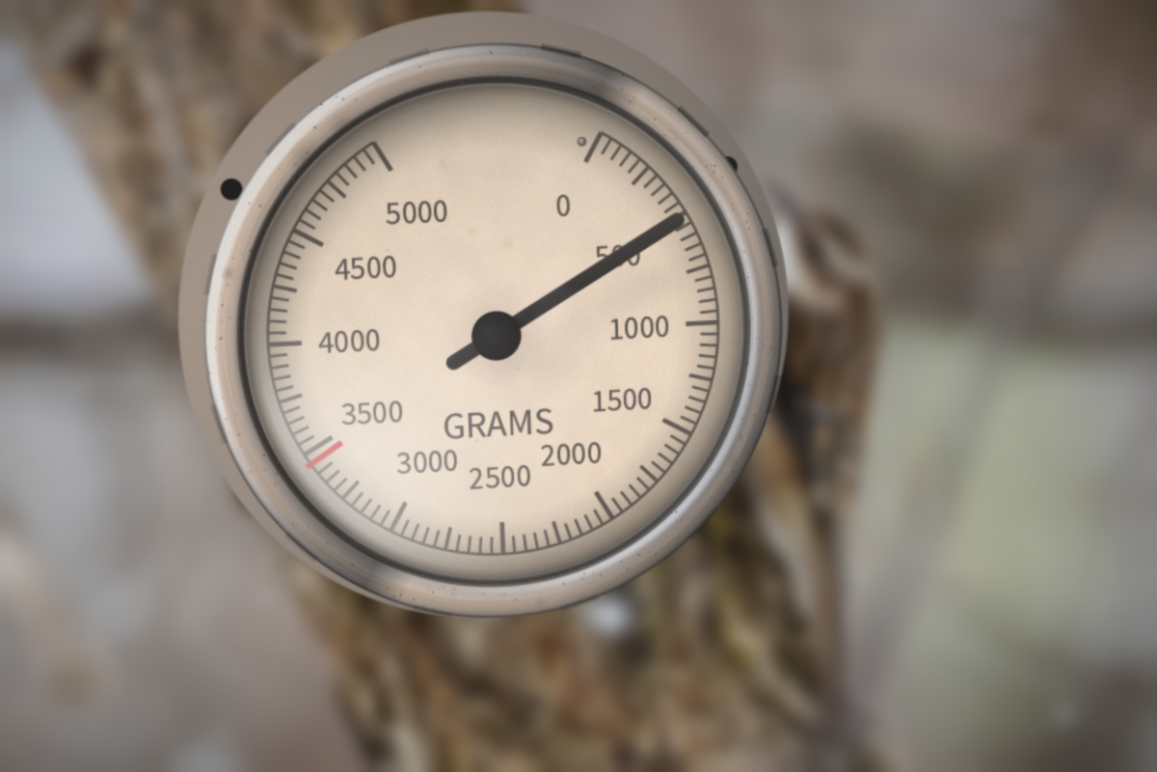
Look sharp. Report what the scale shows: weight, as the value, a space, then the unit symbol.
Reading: 500 g
